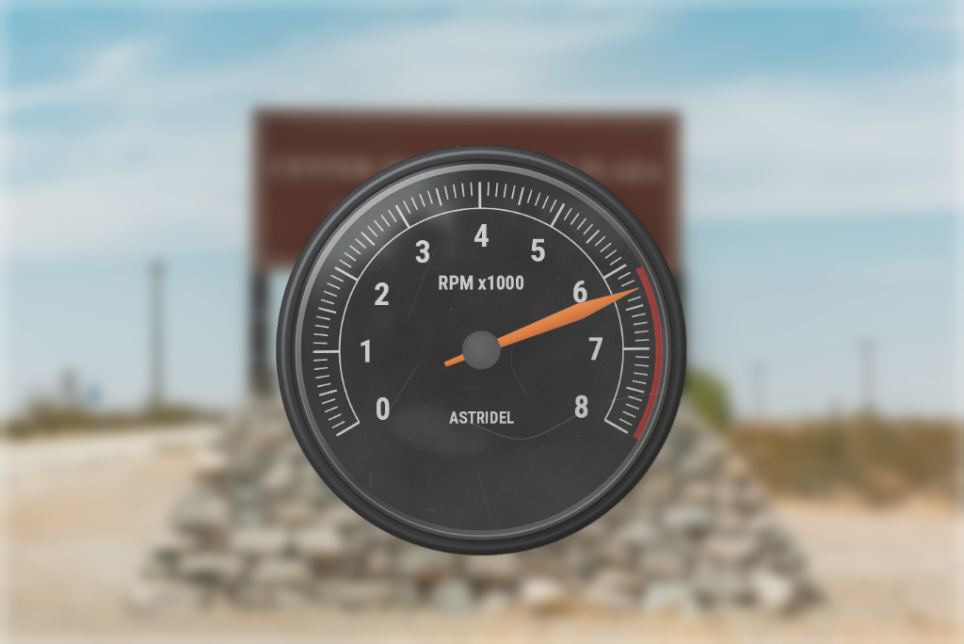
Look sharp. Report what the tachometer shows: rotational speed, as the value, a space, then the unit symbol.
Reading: 6300 rpm
